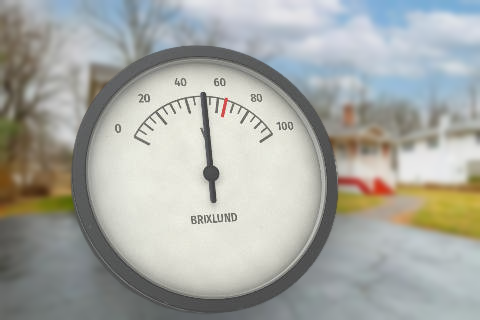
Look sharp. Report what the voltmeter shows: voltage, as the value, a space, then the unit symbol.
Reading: 50 V
